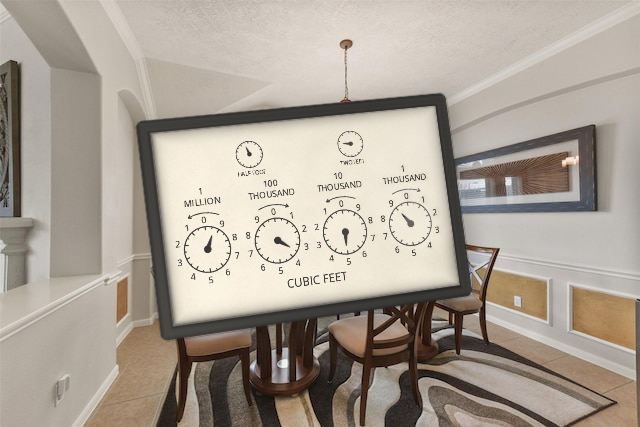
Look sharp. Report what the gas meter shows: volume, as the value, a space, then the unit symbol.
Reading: 934900 ft³
